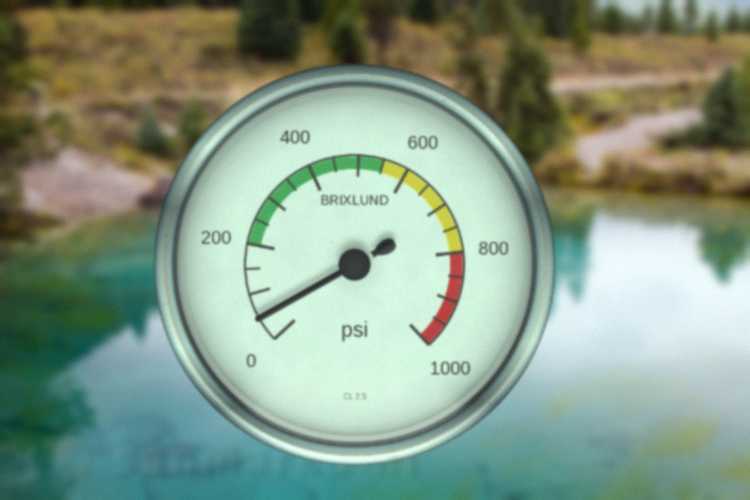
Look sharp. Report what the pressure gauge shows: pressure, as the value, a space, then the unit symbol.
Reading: 50 psi
